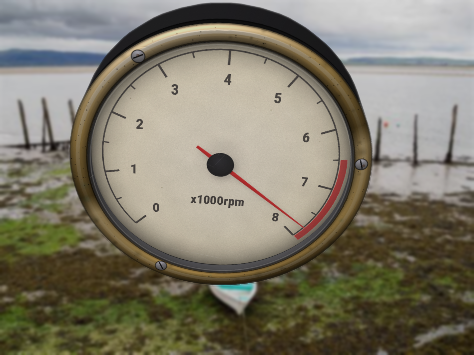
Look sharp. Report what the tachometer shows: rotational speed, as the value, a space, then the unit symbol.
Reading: 7750 rpm
